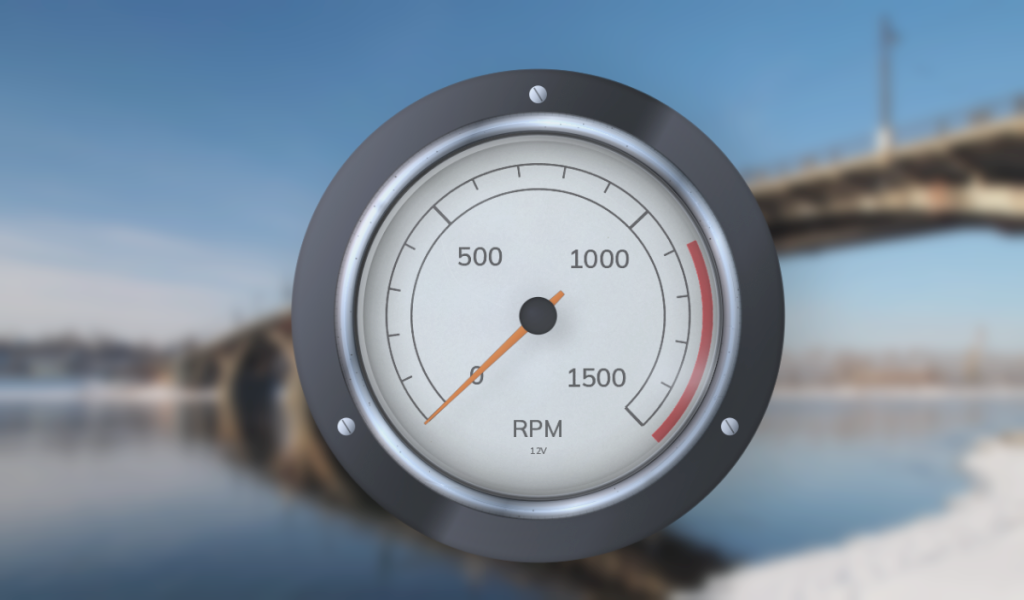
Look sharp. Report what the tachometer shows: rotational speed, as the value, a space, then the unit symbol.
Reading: 0 rpm
